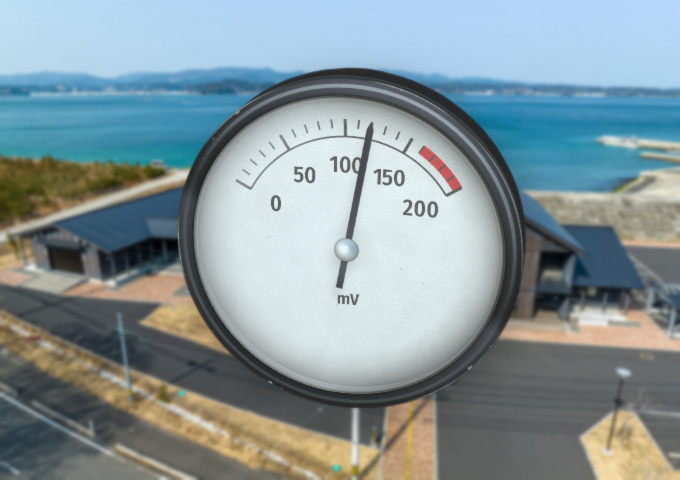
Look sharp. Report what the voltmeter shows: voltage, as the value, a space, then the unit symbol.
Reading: 120 mV
